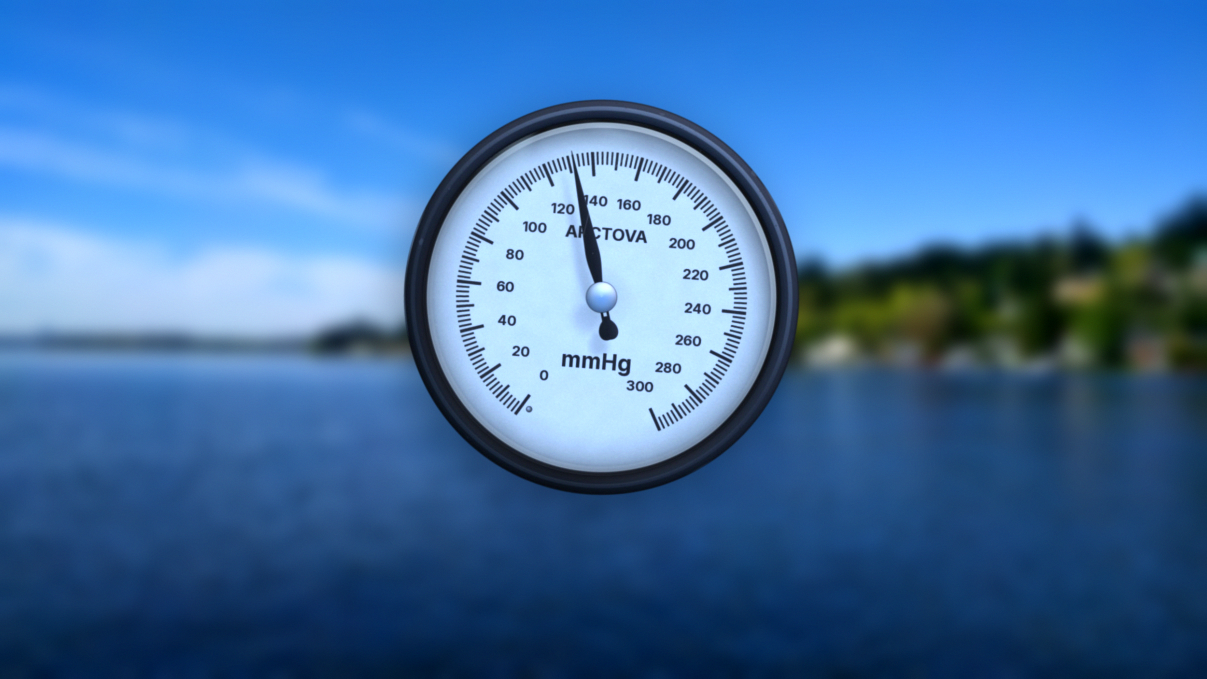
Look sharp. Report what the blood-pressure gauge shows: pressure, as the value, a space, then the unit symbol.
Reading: 132 mmHg
